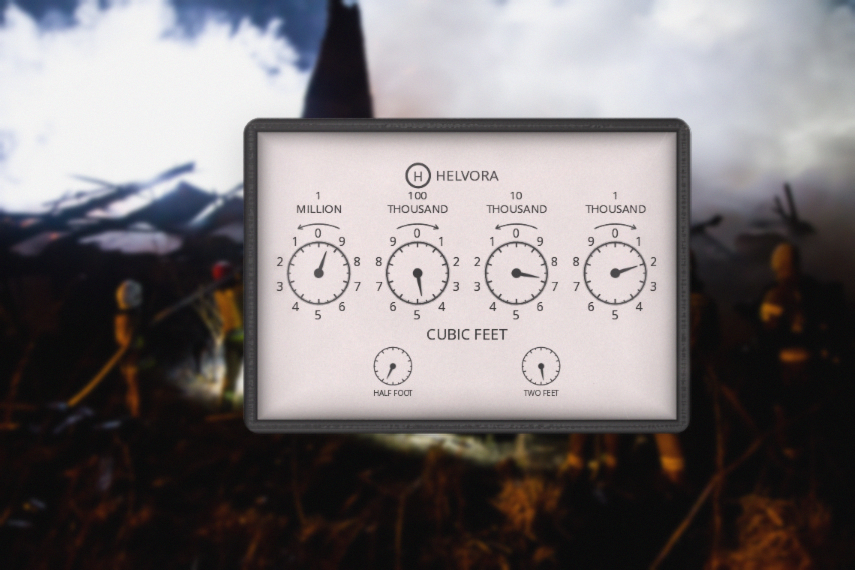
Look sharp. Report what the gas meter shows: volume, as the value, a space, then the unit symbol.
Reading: 947200 ft³
